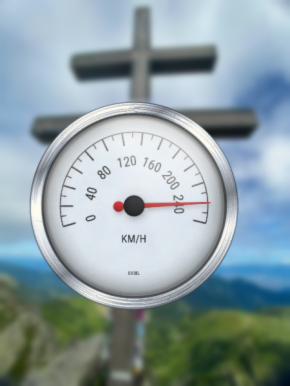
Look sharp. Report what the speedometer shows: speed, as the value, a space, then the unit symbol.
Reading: 240 km/h
